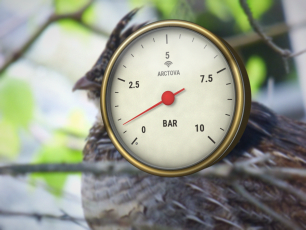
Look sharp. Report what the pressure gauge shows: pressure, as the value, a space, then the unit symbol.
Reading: 0.75 bar
